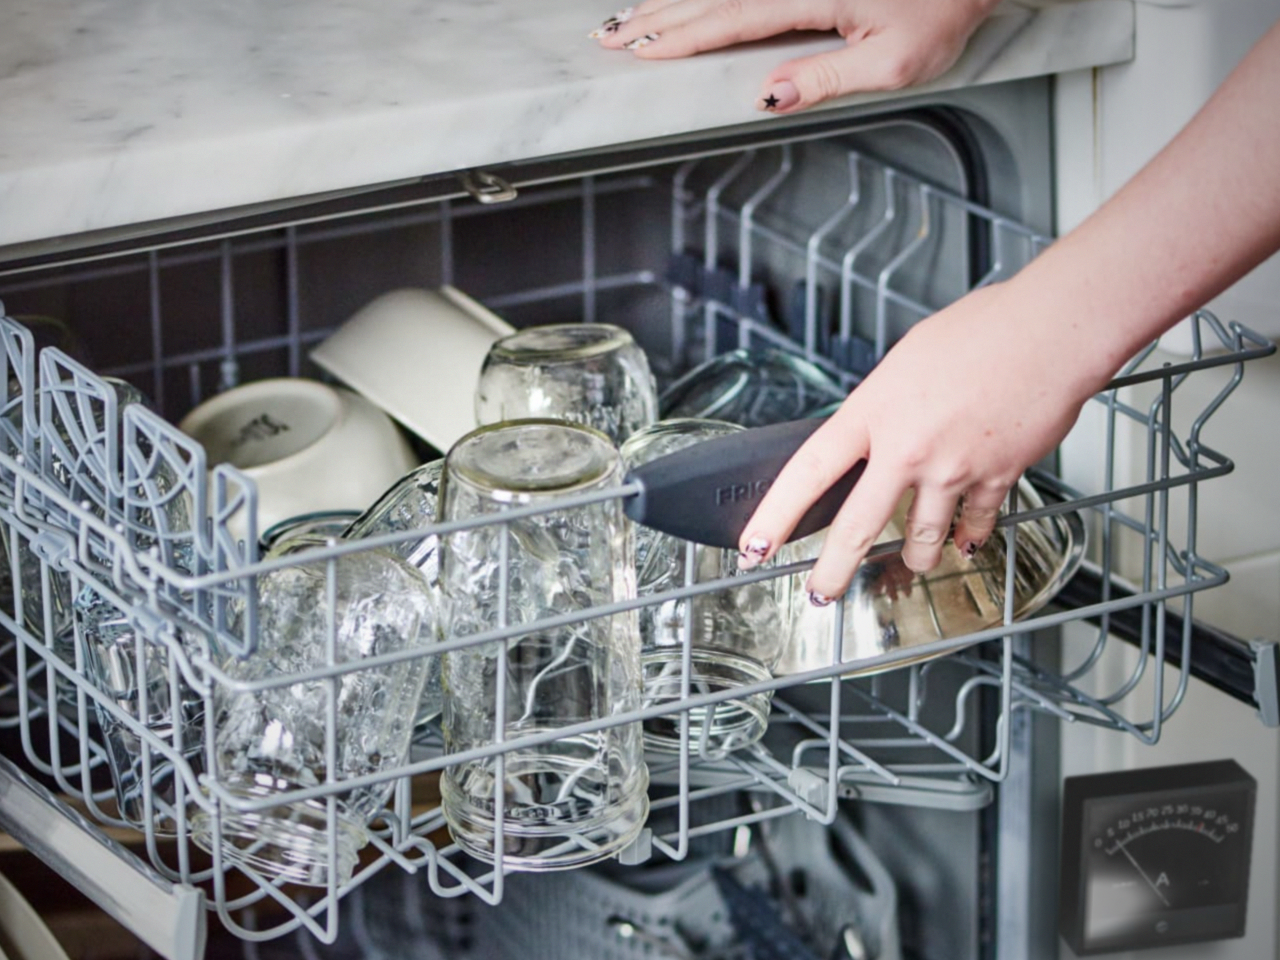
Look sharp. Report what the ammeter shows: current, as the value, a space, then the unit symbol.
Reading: 5 A
